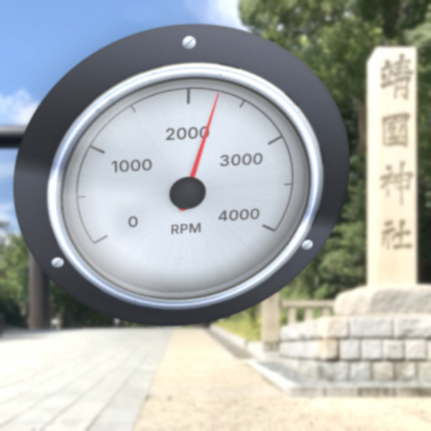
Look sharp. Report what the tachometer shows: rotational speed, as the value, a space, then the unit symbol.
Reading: 2250 rpm
